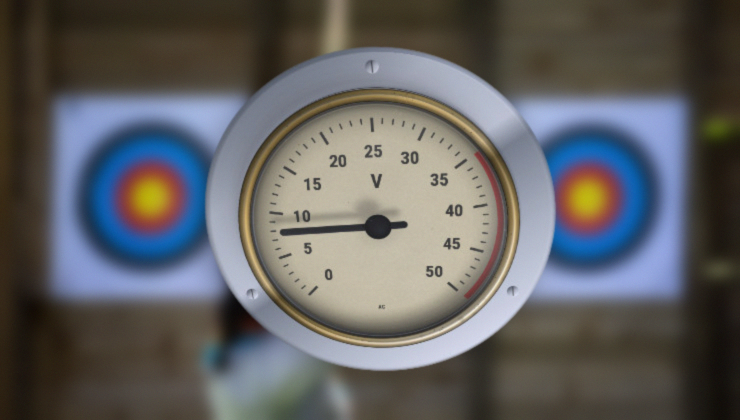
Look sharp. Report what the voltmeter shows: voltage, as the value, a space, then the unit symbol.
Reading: 8 V
